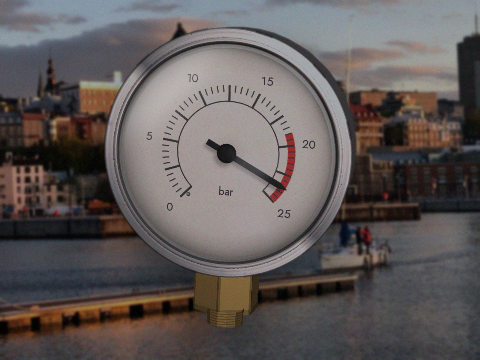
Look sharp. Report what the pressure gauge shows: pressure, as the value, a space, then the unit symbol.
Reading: 23.5 bar
